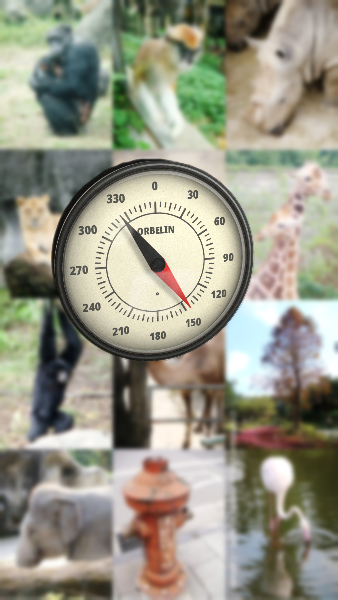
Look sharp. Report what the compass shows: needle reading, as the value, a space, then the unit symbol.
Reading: 145 °
